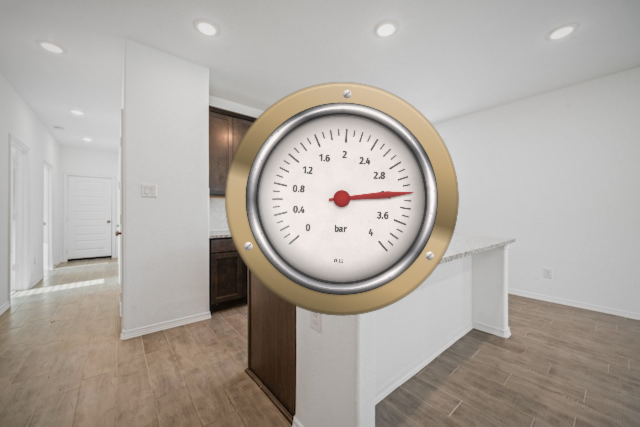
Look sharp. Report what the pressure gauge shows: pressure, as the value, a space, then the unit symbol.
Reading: 3.2 bar
